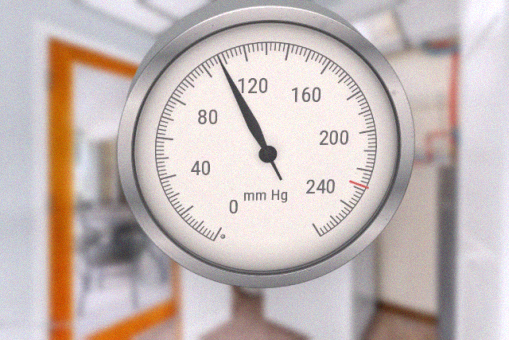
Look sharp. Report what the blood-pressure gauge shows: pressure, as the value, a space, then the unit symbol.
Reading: 108 mmHg
